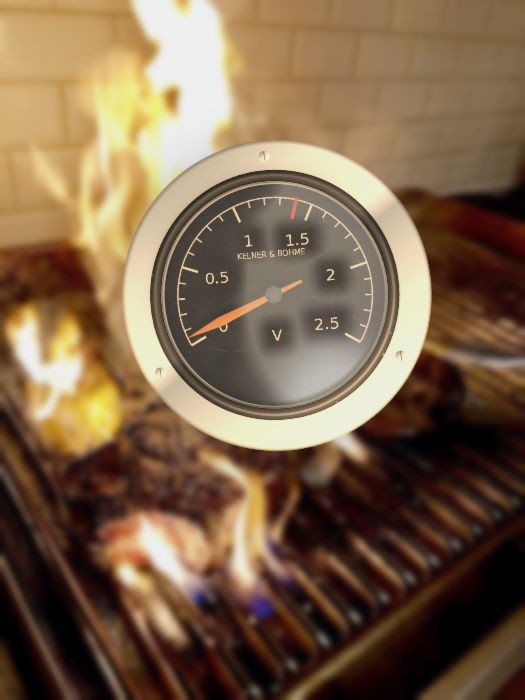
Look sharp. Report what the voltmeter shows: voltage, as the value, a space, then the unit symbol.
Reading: 0.05 V
